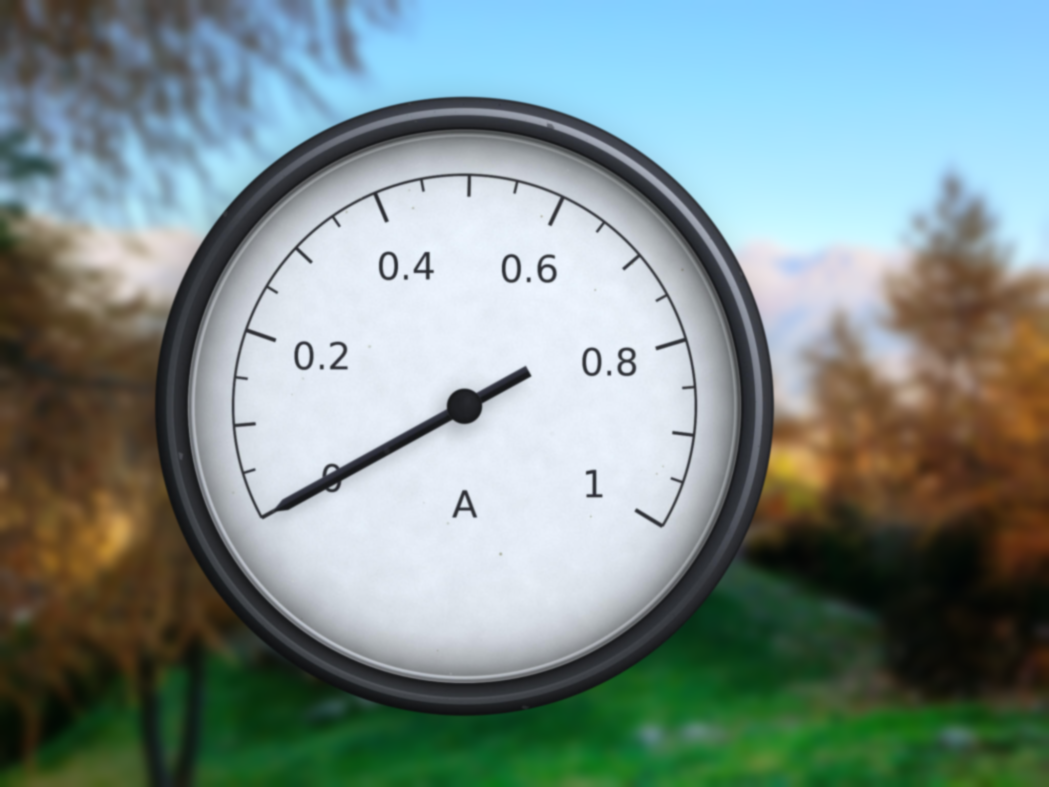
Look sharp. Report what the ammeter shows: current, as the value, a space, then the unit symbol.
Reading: 0 A
